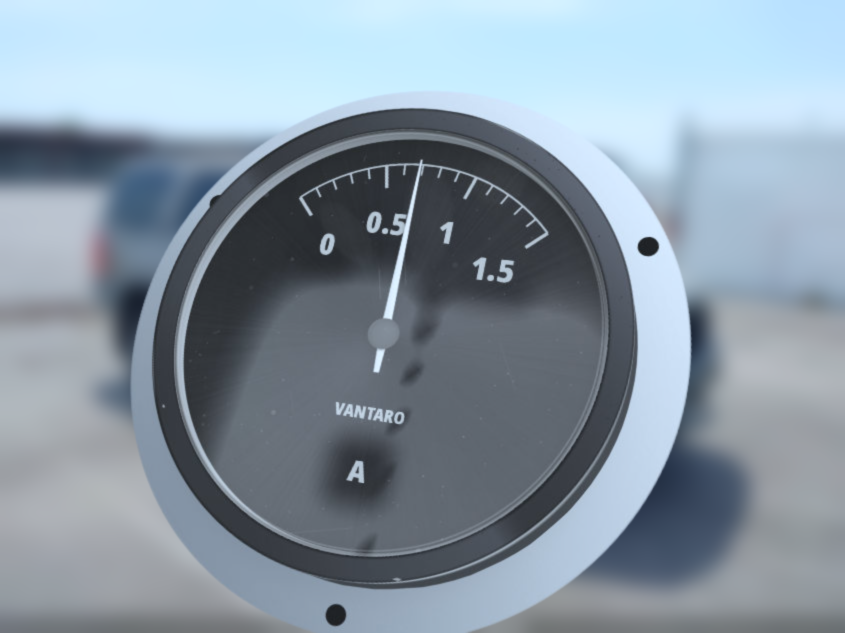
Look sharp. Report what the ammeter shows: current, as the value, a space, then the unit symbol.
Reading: 0.7 A
